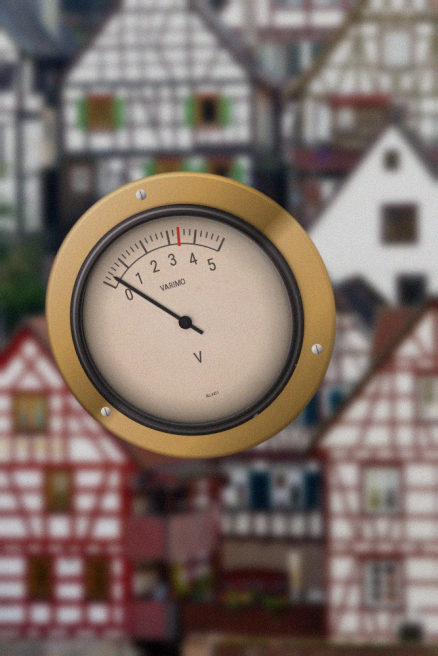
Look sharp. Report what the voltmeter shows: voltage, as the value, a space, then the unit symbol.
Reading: 0.4 V
